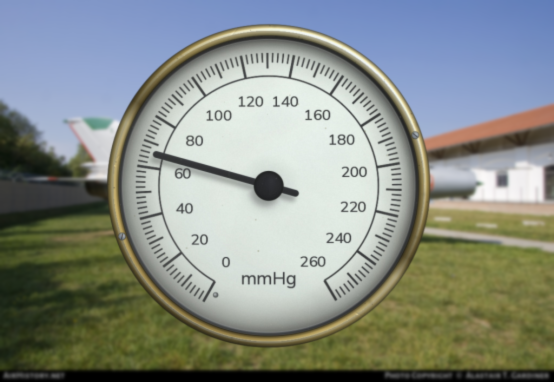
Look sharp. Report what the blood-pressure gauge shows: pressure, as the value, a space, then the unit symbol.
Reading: 66 mmHg
